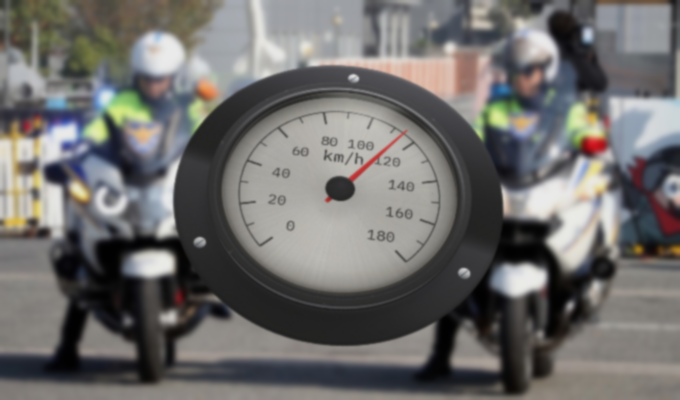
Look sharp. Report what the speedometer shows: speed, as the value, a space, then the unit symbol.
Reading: 115 km/h
